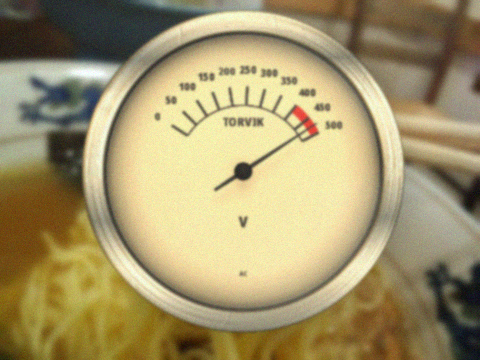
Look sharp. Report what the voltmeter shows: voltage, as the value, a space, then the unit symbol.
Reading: 475 V
